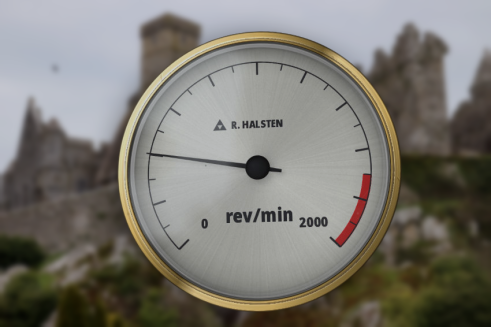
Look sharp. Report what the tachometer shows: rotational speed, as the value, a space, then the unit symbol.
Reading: 400 rpm
